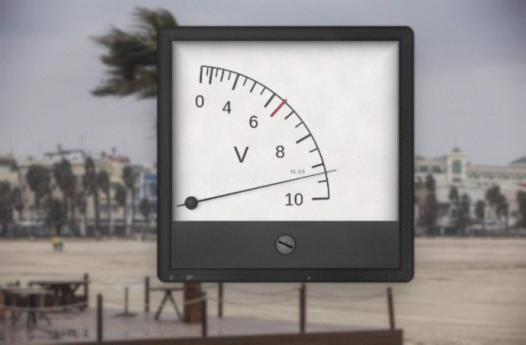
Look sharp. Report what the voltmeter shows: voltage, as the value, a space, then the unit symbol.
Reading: 9.25 V
